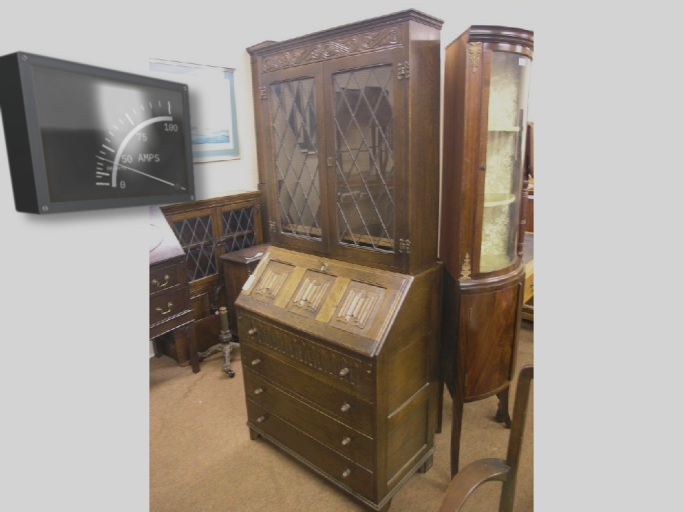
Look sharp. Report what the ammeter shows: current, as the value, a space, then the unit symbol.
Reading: 40 A
